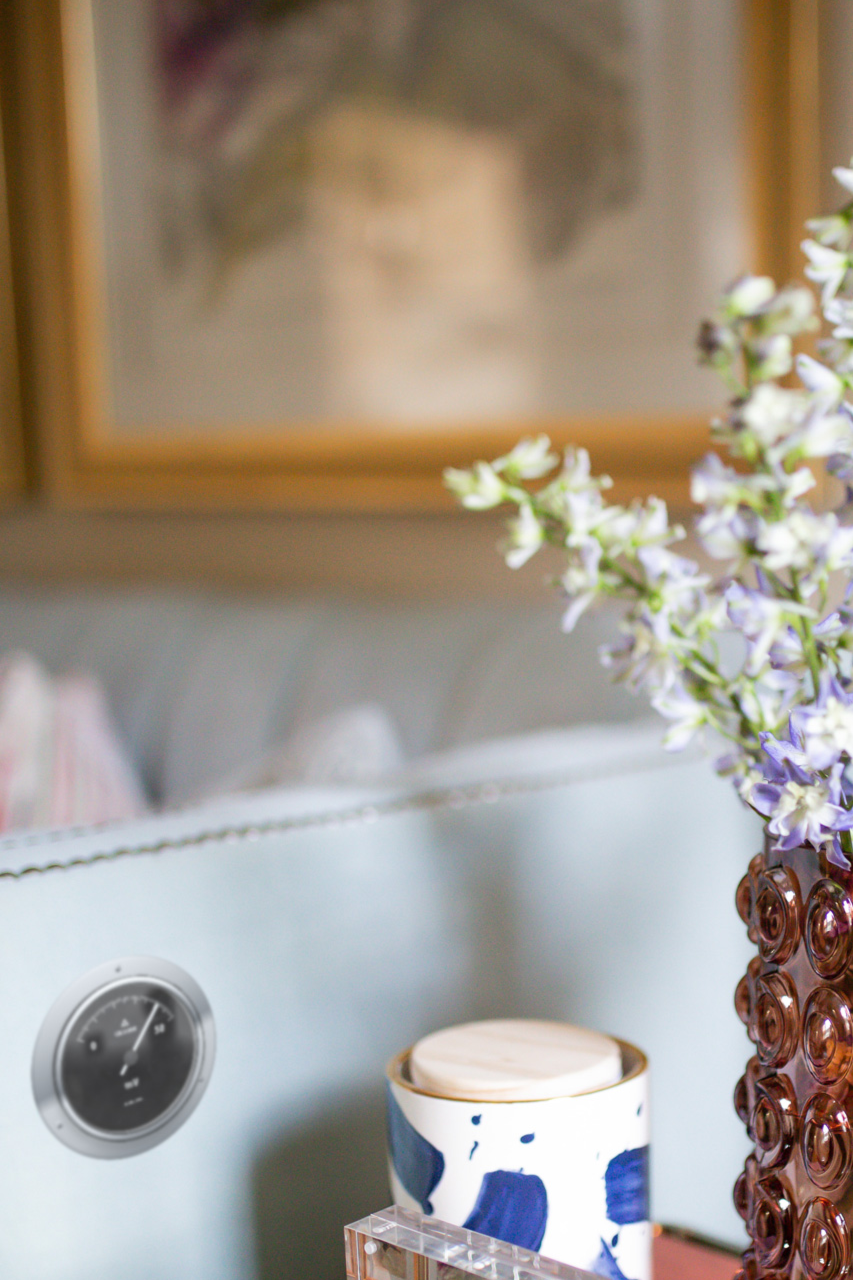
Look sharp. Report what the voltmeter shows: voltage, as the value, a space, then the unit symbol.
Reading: 40 mV
